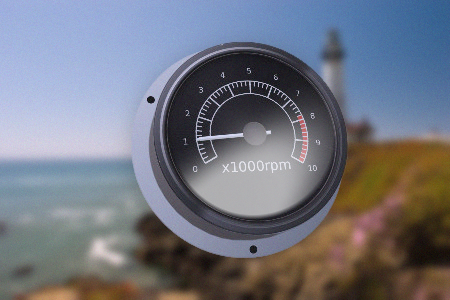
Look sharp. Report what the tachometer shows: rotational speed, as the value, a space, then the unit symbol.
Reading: 1000 rpm
